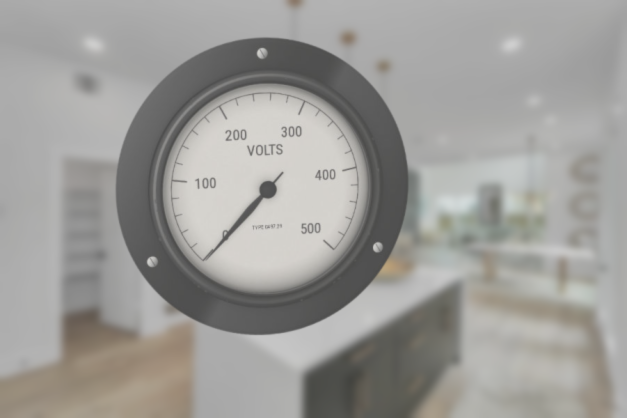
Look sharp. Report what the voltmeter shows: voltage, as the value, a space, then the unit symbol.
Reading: 0 V
